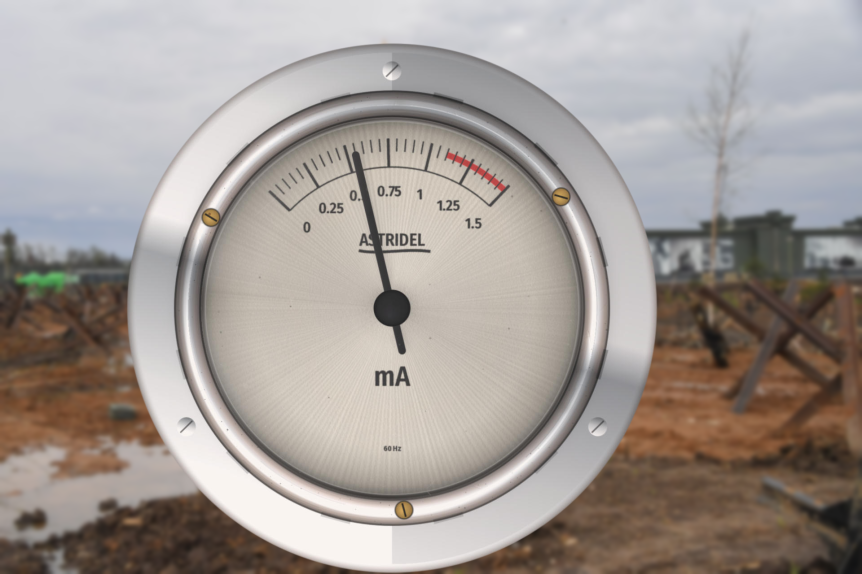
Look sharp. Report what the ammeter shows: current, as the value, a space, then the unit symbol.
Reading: 0.55 mA
